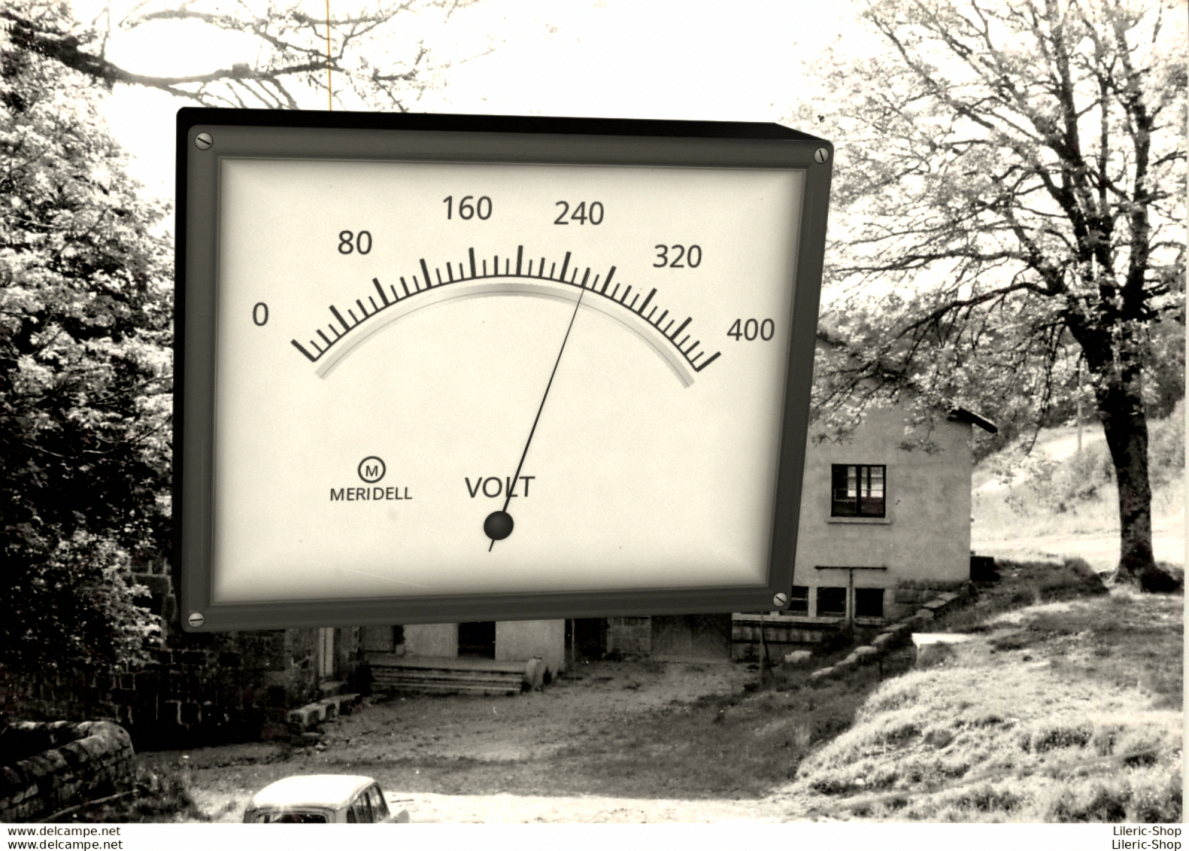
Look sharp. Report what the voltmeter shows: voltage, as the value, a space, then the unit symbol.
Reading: 260 V
